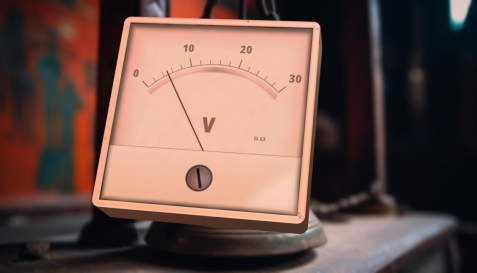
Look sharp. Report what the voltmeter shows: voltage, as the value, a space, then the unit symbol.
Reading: 5 V
